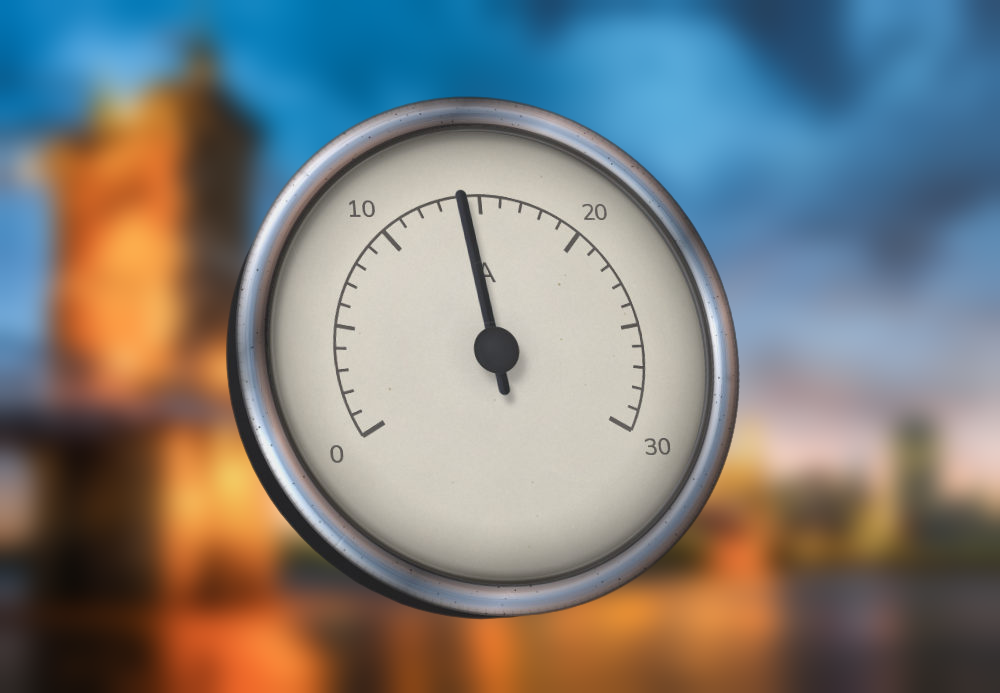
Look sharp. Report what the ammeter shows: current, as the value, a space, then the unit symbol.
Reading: 14 A
